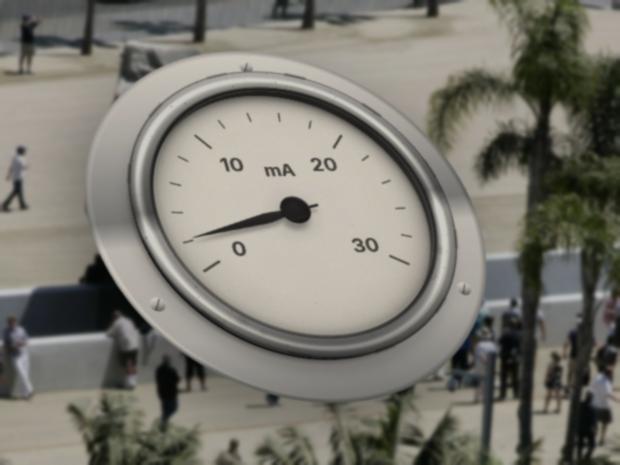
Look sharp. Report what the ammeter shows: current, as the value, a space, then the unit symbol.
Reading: 2 mA
